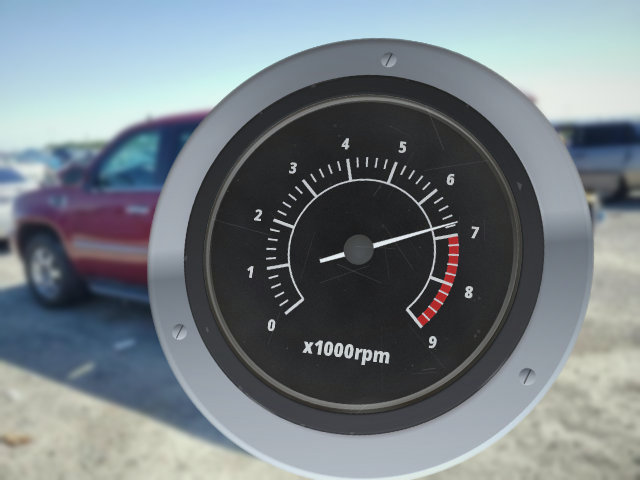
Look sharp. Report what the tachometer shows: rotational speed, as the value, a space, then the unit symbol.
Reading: 6800 rpm
